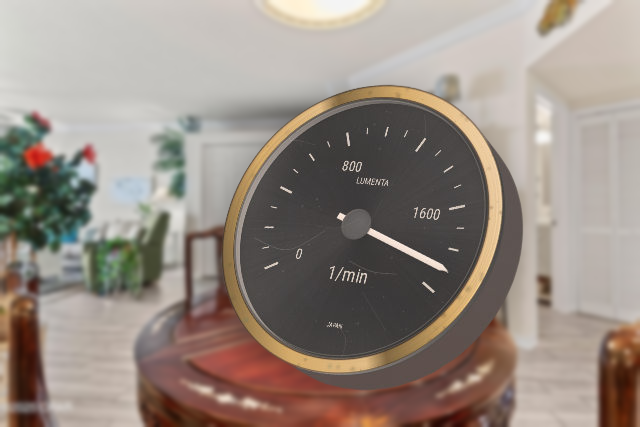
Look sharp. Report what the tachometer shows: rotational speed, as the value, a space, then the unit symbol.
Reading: 1900 rpm
